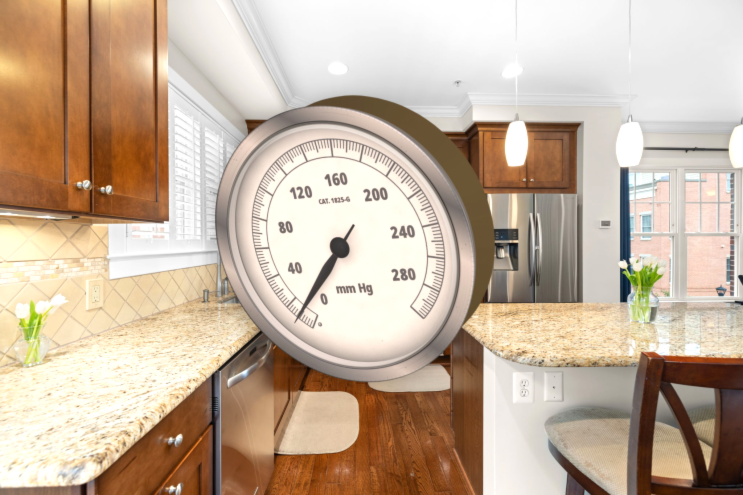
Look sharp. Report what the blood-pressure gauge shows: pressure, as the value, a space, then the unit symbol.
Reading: 10 mmHg
